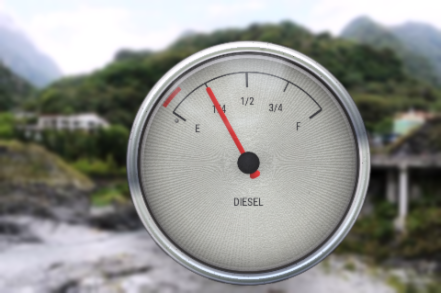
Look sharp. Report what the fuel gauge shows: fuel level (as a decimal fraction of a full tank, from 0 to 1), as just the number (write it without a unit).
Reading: 0.25
